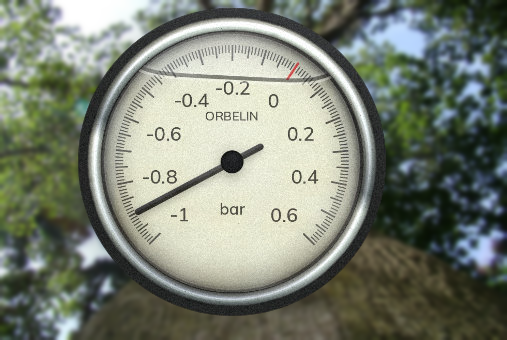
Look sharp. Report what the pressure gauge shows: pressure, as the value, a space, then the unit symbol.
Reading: -0.9 bar
